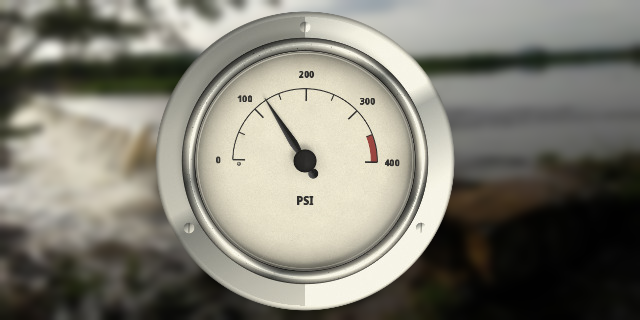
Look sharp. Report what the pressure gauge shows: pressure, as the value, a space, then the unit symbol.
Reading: 125 psi
